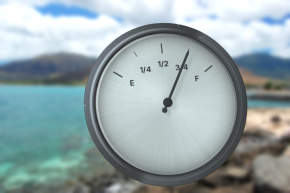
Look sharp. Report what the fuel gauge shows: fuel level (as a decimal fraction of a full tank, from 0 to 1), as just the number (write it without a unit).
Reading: 0.75
